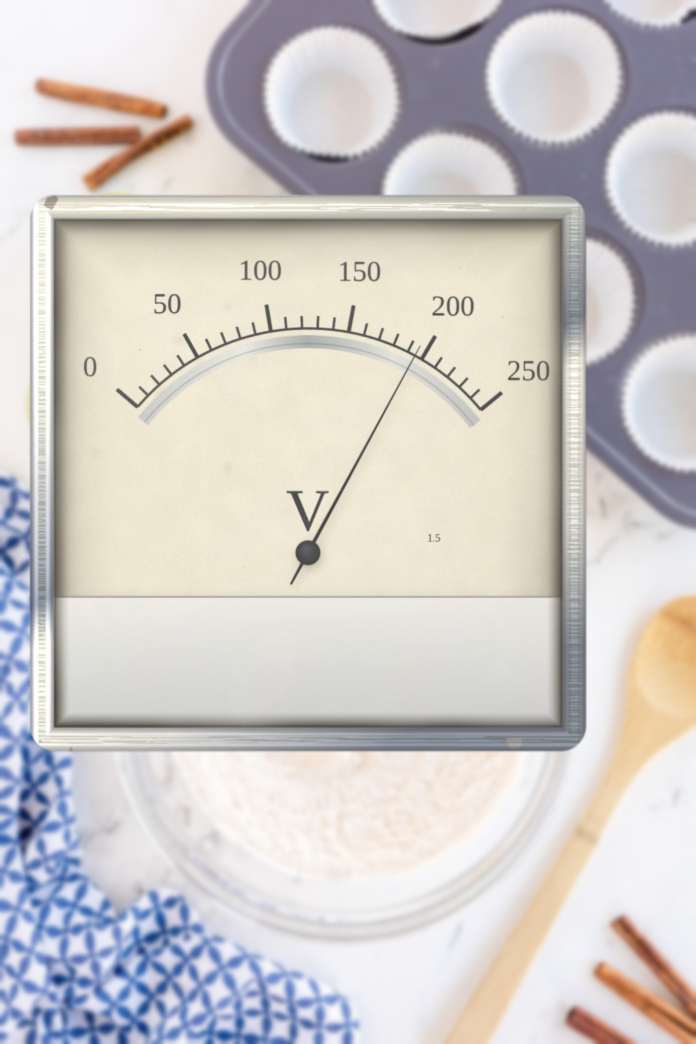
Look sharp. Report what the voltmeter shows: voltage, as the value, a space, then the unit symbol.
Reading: 195 V
